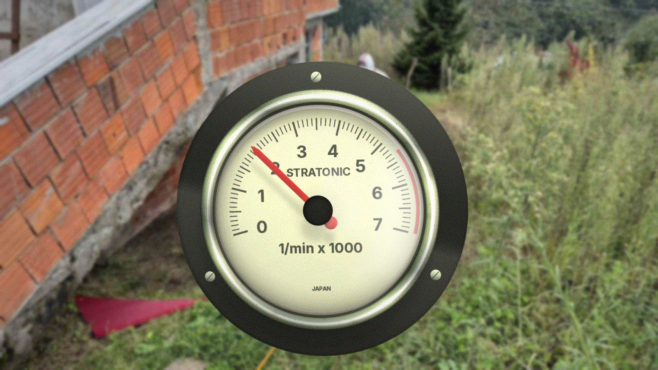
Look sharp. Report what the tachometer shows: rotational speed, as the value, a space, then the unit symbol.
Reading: 2000 rpm
